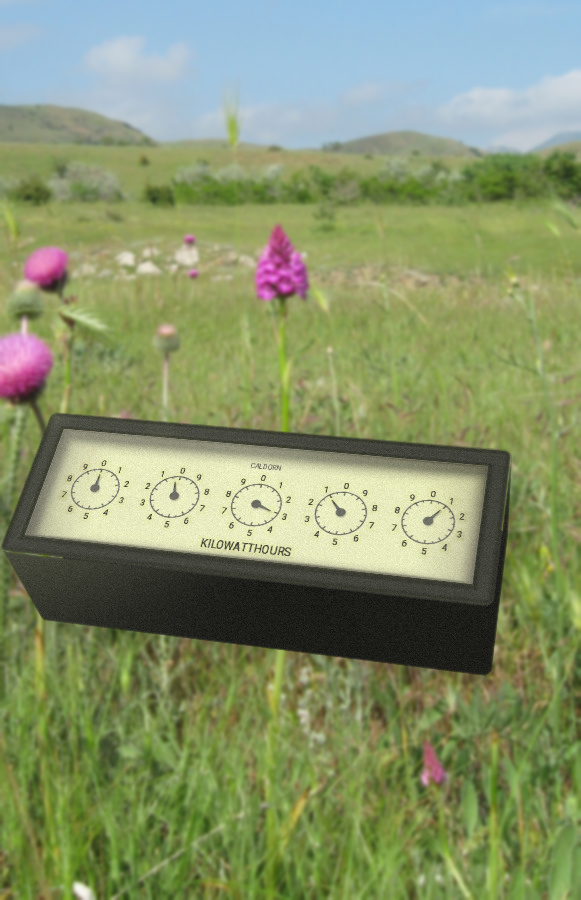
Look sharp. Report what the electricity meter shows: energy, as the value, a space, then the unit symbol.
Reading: 311 kWh
